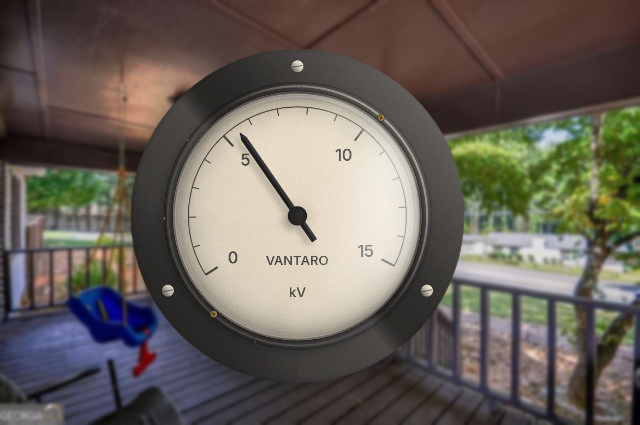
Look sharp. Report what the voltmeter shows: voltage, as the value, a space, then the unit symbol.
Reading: 5.5 kV
